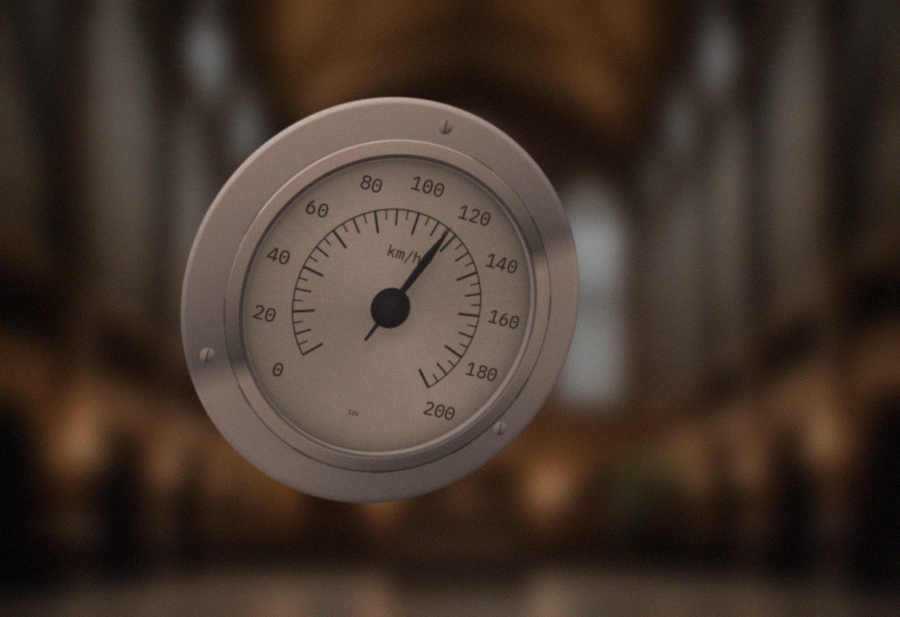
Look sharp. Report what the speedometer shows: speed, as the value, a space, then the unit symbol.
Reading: 115 km/h
